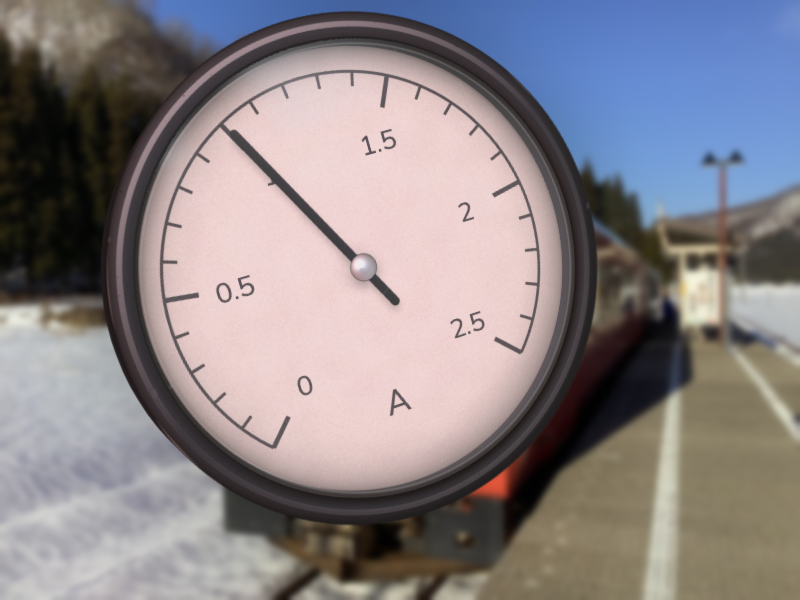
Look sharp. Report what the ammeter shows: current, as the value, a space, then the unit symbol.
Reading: 1 A
